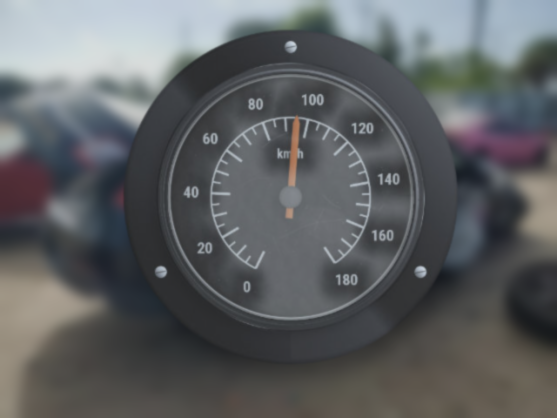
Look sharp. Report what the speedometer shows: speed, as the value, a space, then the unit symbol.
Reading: 95 km/h
